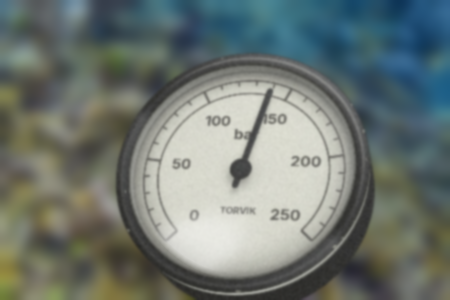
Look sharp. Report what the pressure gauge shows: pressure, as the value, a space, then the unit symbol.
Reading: 140 bar
